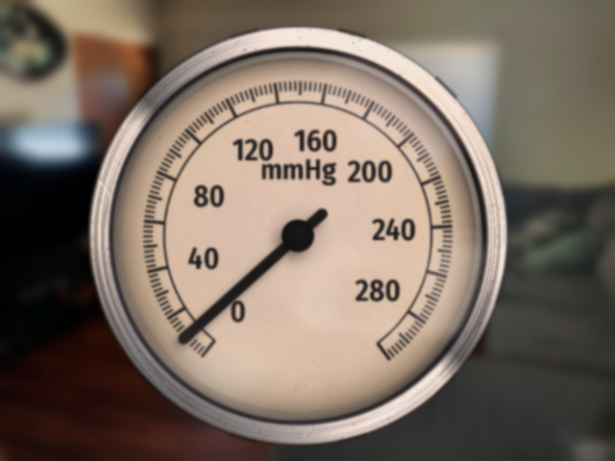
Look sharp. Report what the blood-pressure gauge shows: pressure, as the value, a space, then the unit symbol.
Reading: 10 mmHg
